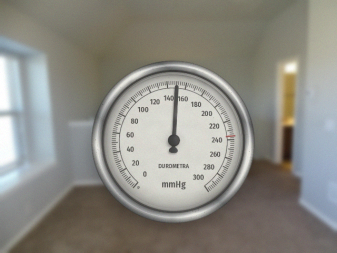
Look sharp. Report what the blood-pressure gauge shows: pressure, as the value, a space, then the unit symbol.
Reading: 150 mmHg
